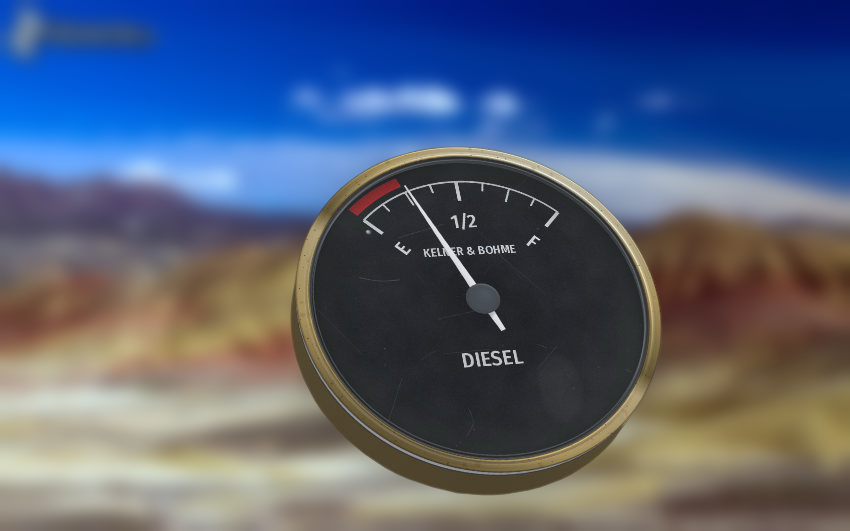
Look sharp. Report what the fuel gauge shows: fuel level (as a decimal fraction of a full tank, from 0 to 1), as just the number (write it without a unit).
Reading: 0.25
